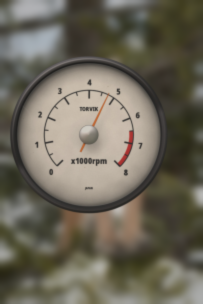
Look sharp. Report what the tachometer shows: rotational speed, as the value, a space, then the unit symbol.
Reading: 4750 rpm
